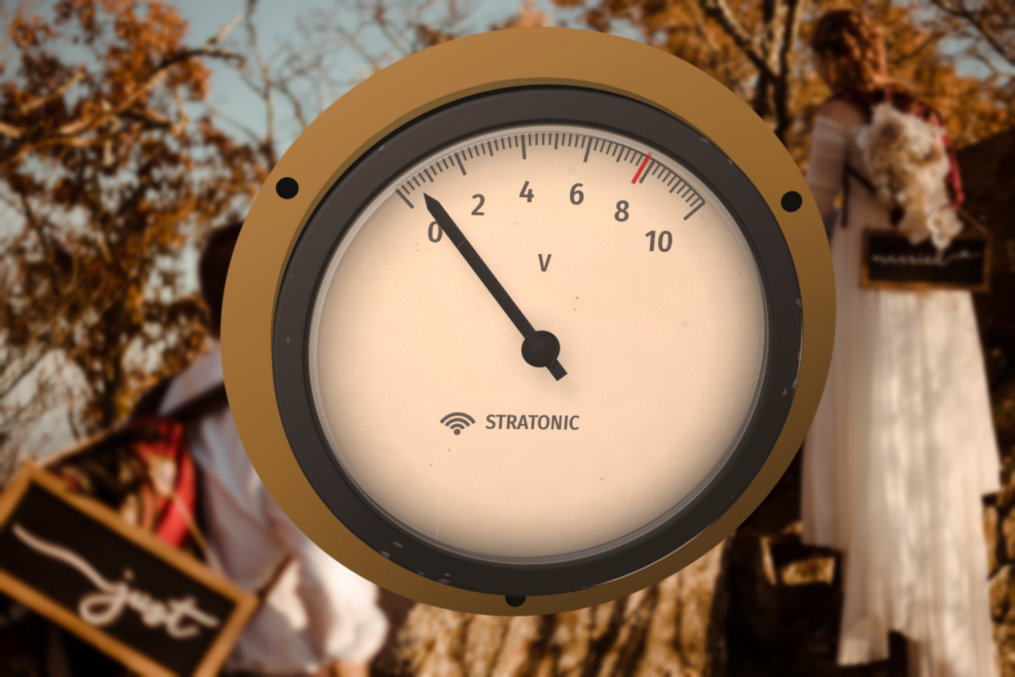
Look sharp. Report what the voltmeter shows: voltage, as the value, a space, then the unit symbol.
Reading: 0.6 V
